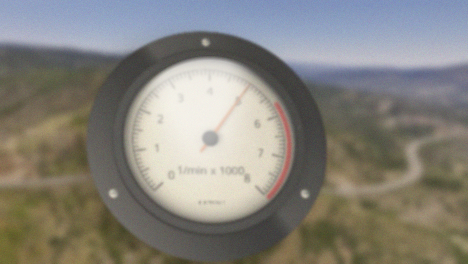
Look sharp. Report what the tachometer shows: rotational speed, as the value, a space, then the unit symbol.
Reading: 5000 rpm
